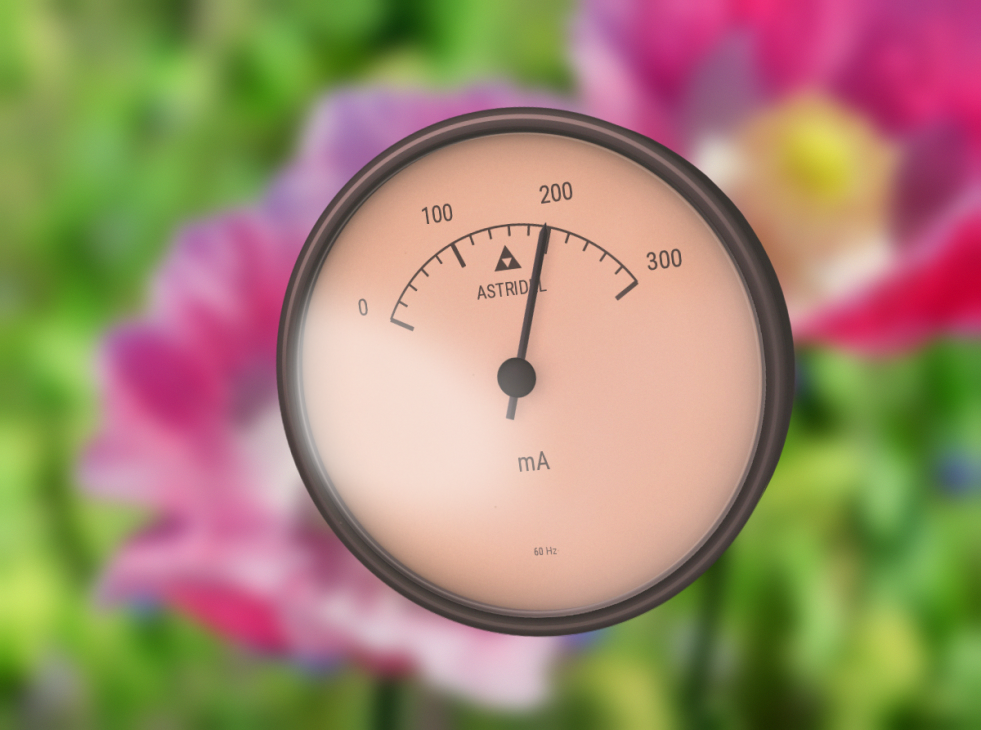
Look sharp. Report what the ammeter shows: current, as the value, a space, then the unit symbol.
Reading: 200 mA
